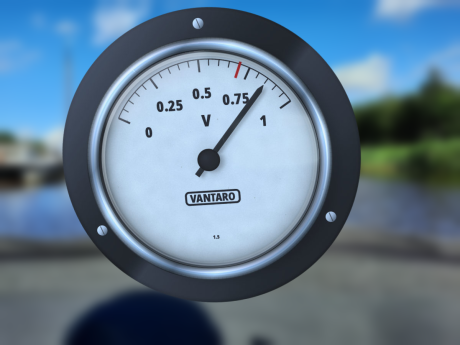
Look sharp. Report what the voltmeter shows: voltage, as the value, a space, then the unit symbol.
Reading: 0.85 V
